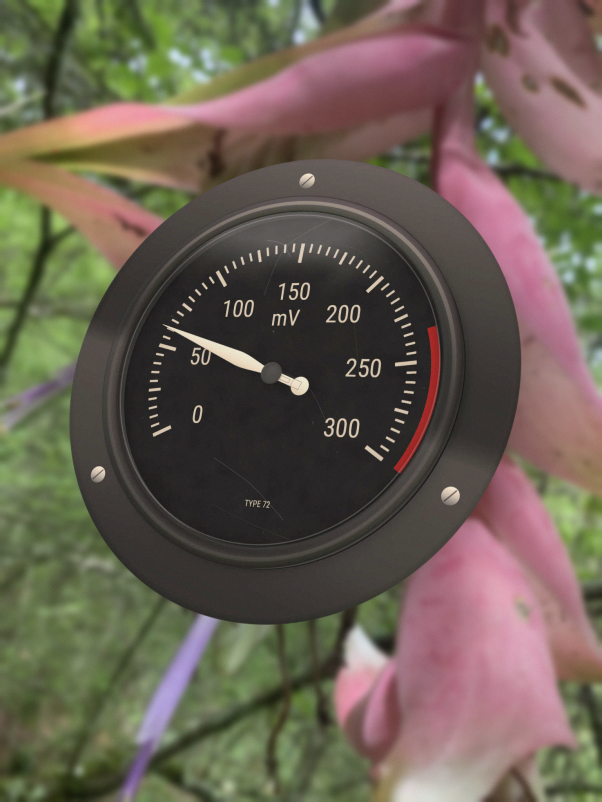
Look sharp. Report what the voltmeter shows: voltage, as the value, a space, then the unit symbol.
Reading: 60 mV
